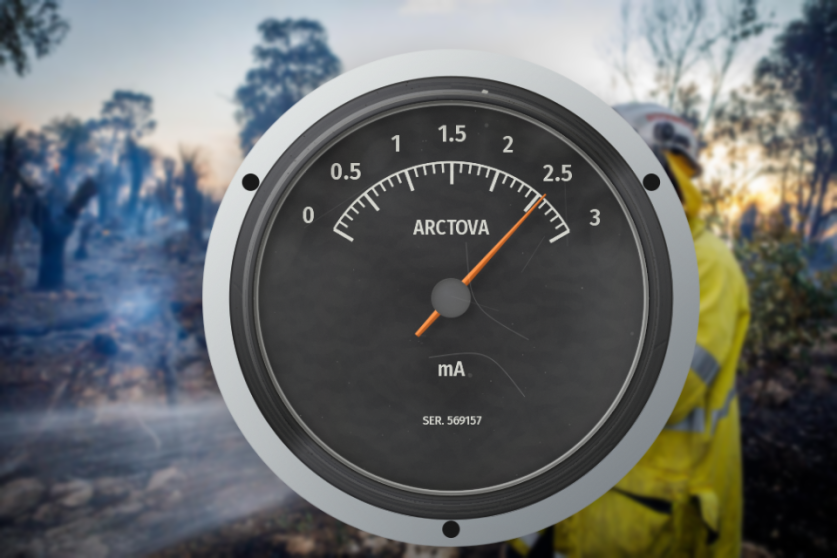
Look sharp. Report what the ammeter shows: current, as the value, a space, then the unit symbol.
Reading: 2.55 mA
